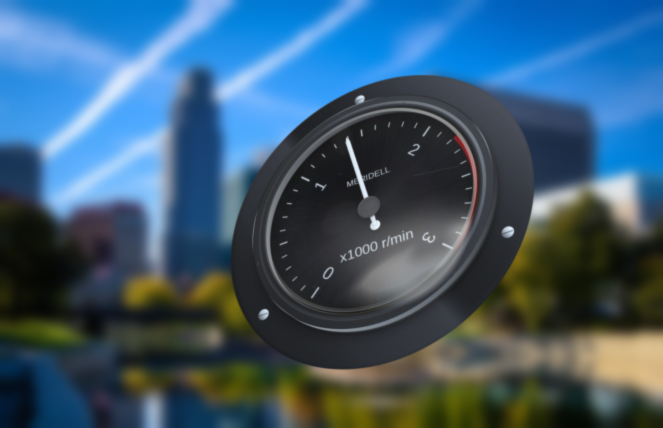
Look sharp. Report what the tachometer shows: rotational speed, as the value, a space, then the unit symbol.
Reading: 1400 rpm
